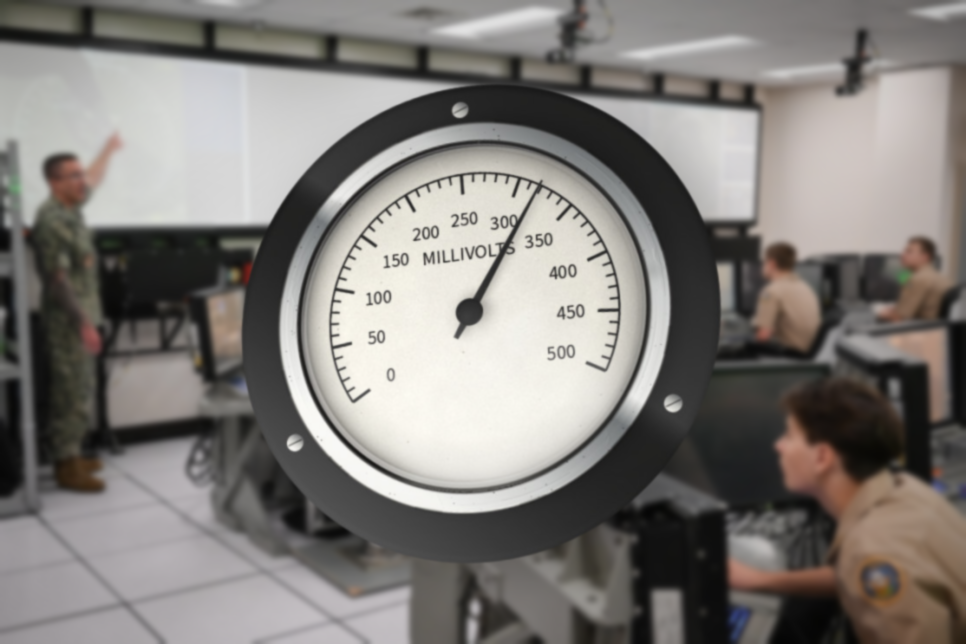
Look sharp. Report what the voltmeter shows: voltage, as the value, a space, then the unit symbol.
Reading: 320 mV
